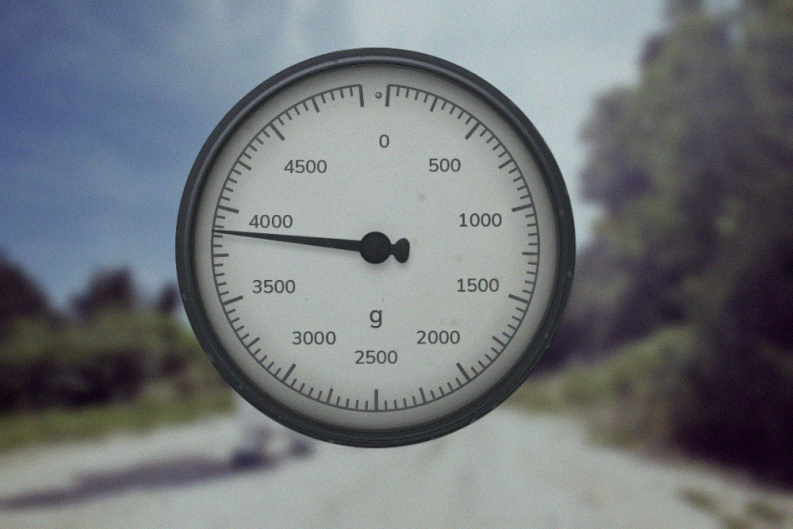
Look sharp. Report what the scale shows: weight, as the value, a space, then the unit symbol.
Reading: 3875 g
